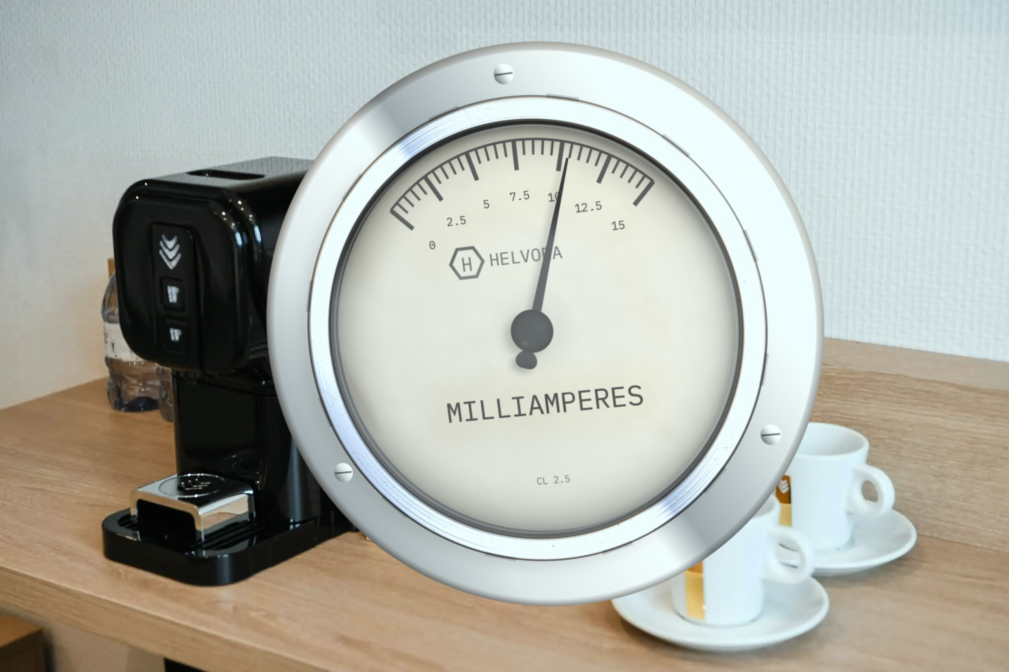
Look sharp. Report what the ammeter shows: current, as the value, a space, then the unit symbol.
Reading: 10.5 mA
